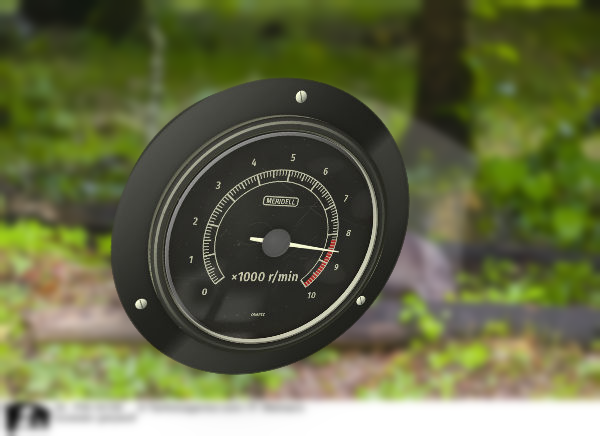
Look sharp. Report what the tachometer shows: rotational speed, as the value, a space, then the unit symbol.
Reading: 8500 rpm
